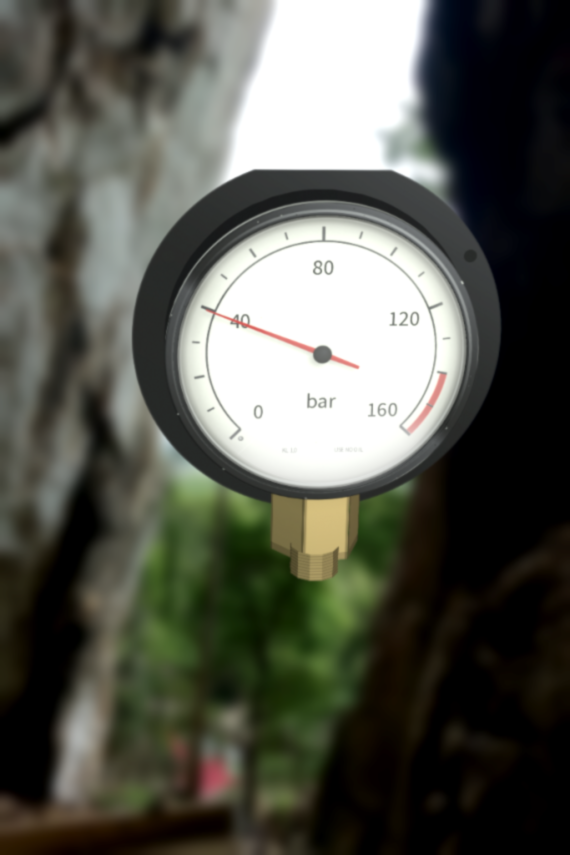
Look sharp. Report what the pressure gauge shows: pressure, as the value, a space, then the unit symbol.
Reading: 40 bar
